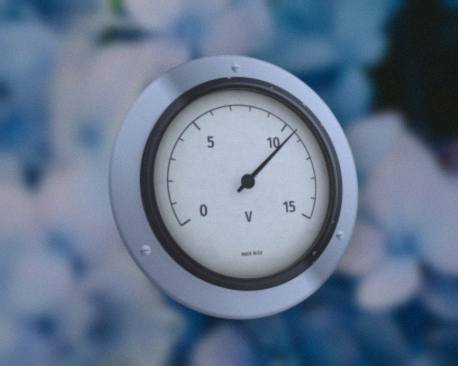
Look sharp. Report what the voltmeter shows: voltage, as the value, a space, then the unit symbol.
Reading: 10.5 V
